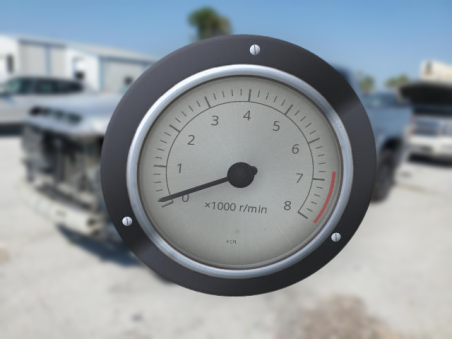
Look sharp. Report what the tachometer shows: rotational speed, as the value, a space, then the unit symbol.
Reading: 200 rpm
